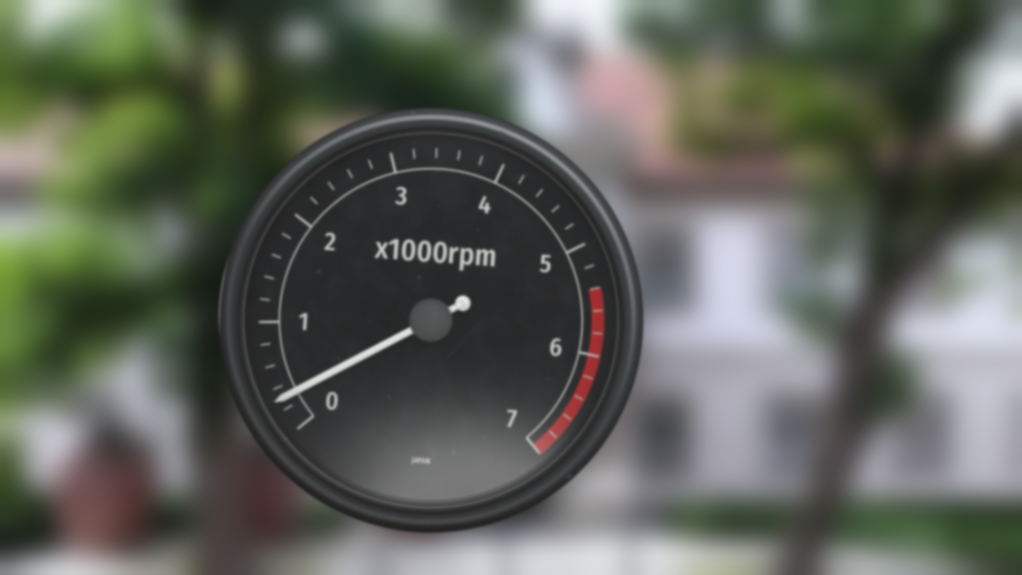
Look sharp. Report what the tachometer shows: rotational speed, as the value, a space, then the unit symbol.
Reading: 300 rpm
